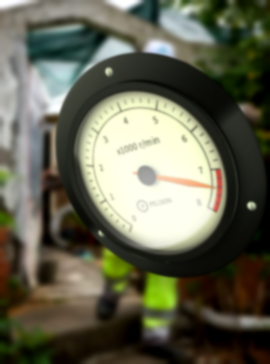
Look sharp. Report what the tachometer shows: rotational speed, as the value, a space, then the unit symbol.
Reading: 7400 rpm
